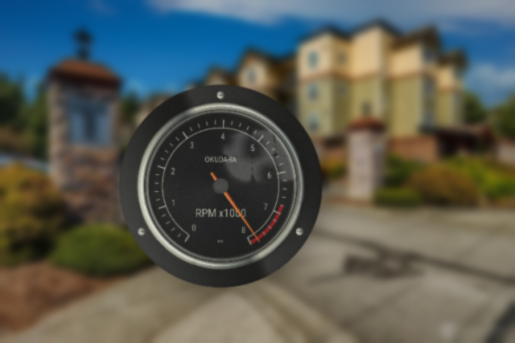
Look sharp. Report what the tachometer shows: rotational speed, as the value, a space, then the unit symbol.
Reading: 7800 rpm
